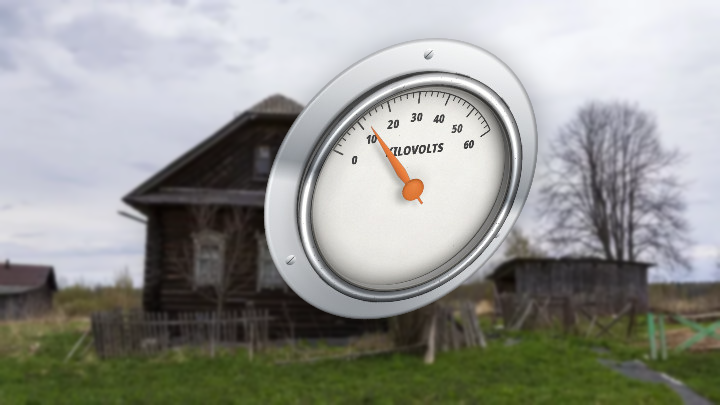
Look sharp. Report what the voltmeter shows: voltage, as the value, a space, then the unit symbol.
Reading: 12 kV
